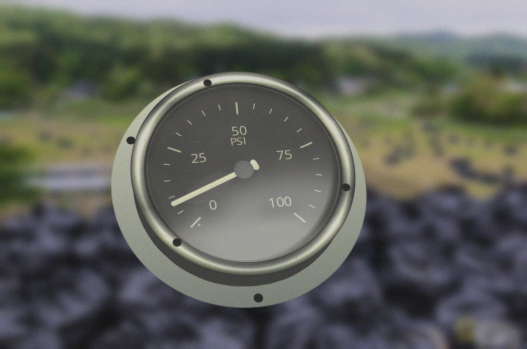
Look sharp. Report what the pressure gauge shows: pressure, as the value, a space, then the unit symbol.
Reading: 7.5 psi
